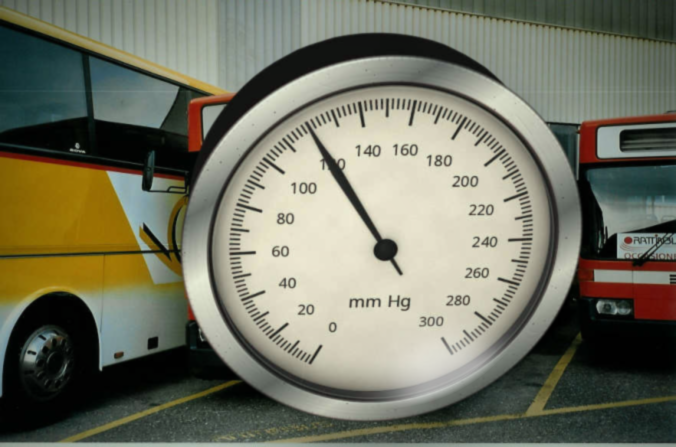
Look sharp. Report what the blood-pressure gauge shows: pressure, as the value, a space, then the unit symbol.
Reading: 120 mmHg
